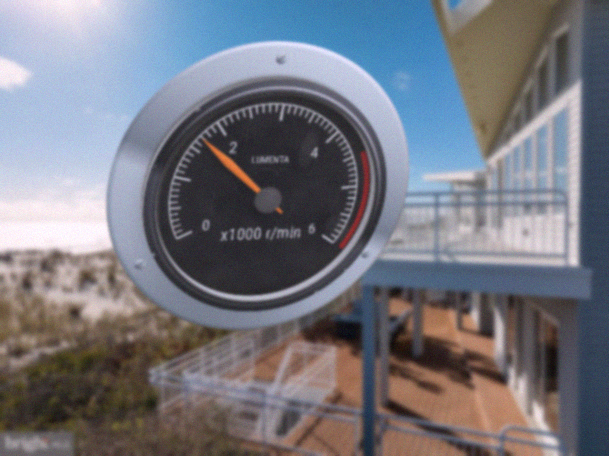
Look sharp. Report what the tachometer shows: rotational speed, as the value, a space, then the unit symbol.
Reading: 1700 rpm
